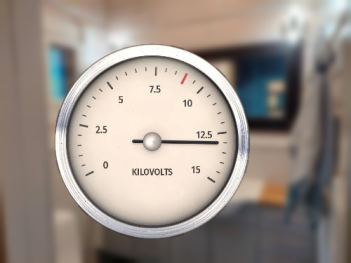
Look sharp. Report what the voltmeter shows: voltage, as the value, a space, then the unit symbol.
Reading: 13 kV
